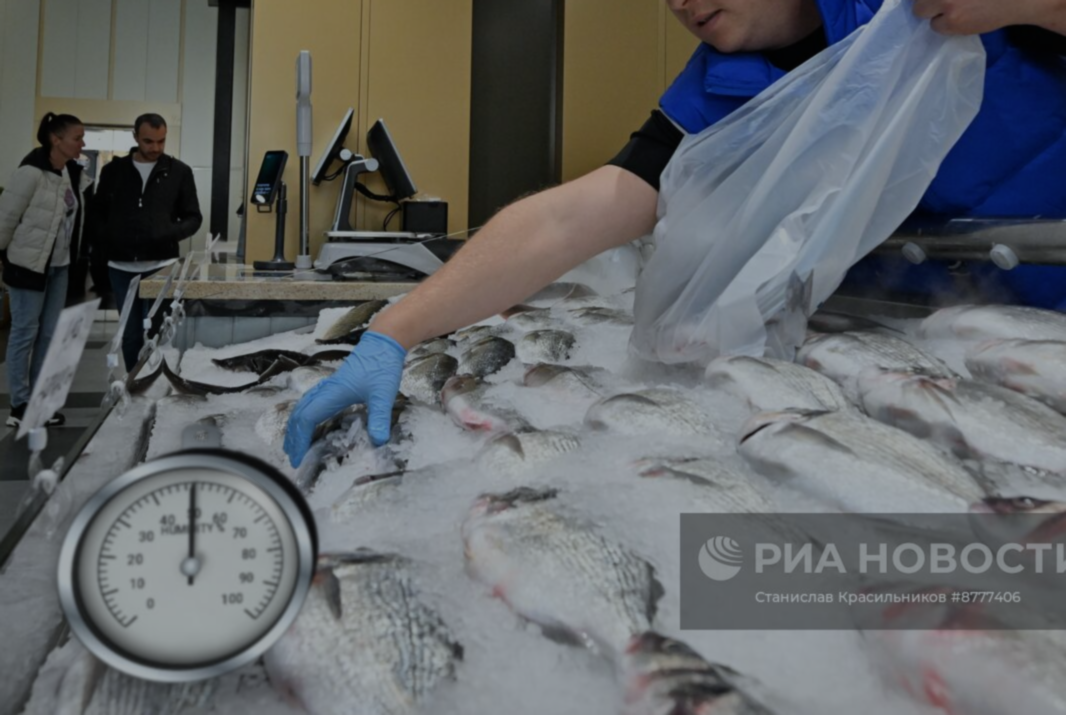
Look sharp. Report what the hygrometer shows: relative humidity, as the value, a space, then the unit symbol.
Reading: 50 %
